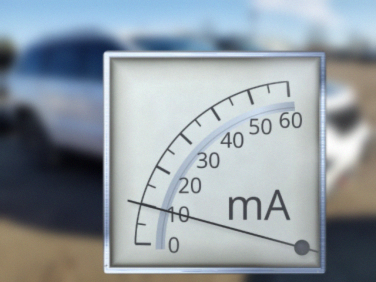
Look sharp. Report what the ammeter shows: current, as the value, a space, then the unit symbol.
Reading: 10 mA
